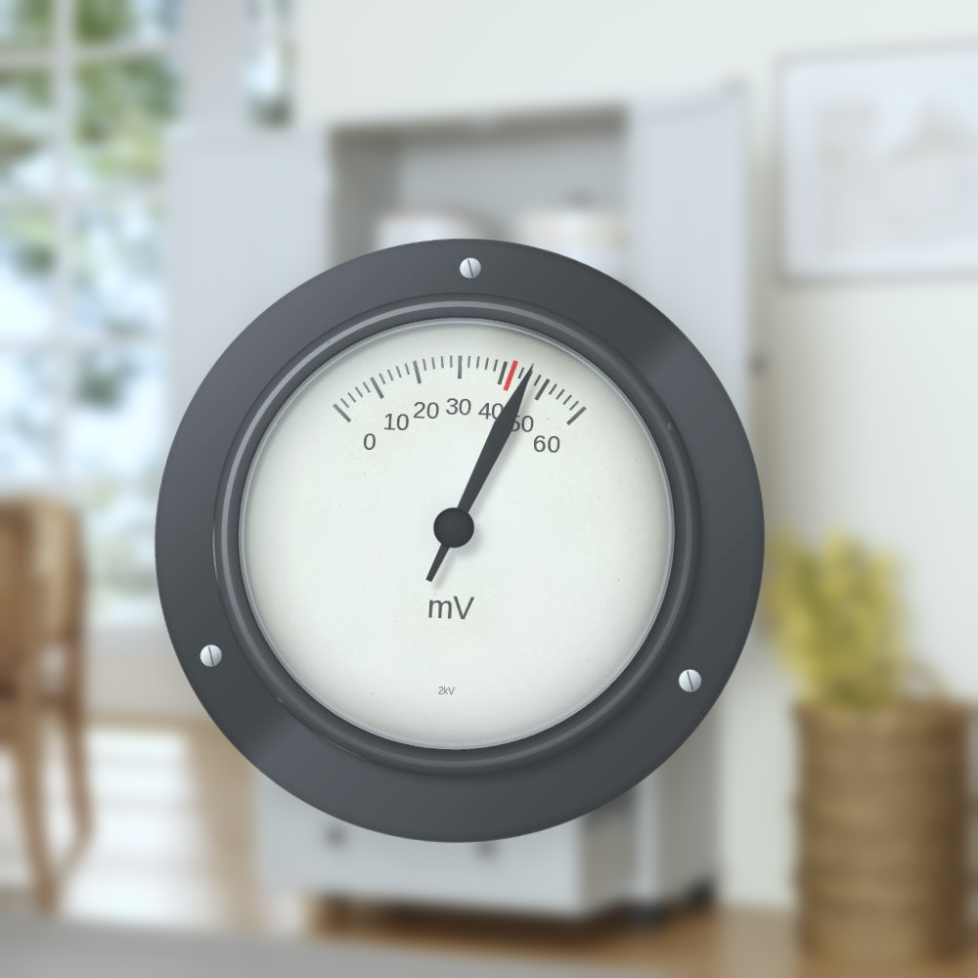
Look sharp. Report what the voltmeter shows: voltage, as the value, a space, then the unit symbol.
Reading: 46 mV
